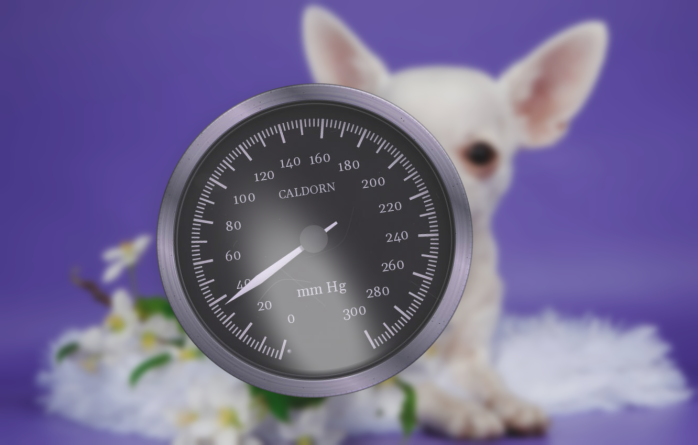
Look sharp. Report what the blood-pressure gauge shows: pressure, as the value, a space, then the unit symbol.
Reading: 36 mmHg
